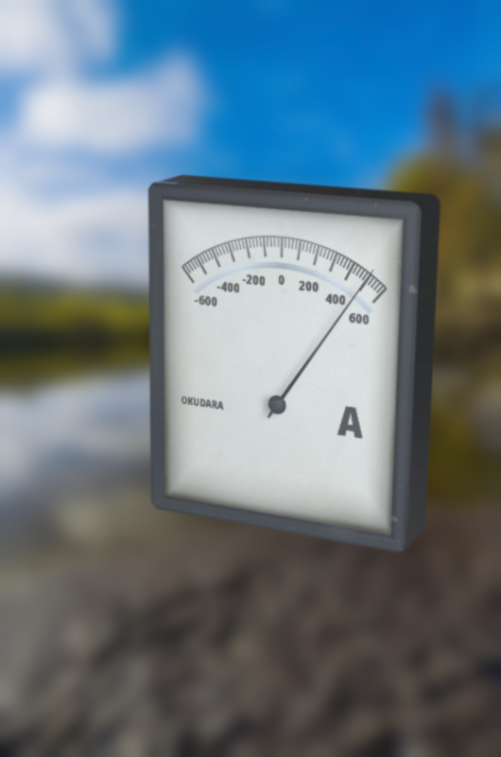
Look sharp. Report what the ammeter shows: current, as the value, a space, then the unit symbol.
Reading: 500 A
